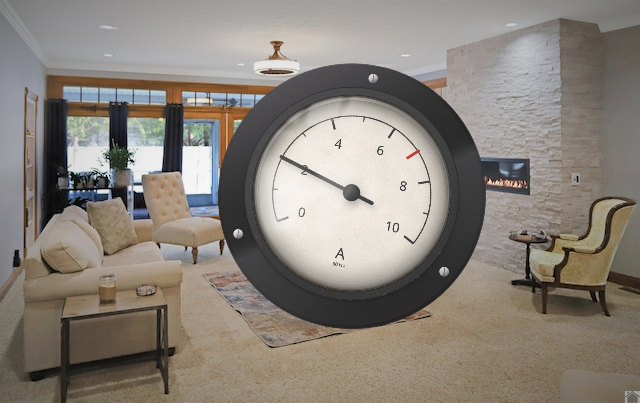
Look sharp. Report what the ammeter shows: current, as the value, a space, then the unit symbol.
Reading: 2 A
